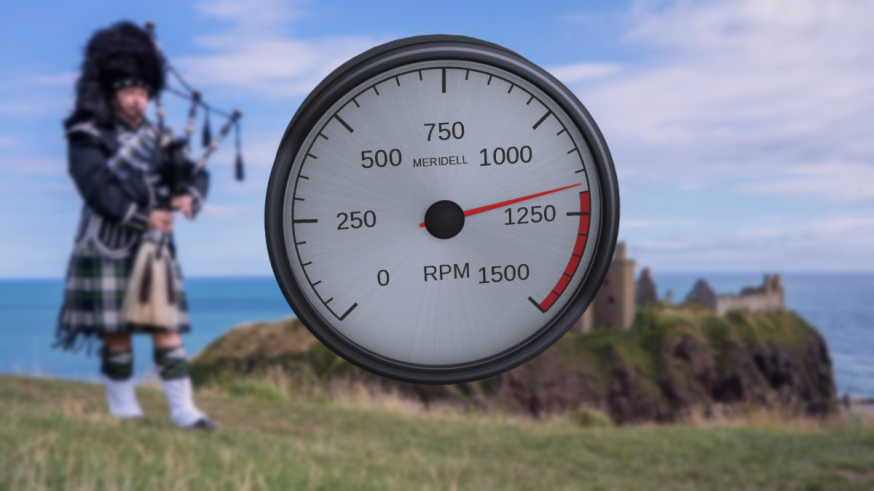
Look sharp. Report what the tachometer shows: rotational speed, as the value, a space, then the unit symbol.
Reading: 1175 rpm
